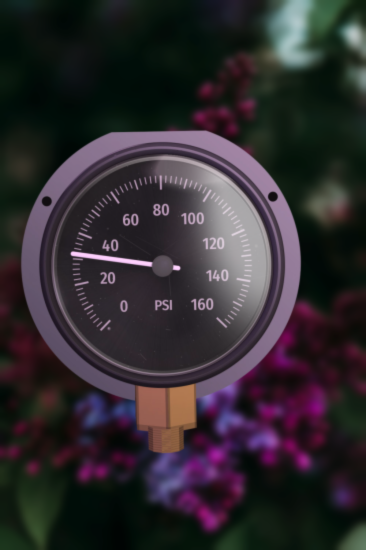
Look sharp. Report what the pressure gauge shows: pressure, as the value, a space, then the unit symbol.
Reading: 32 psi
